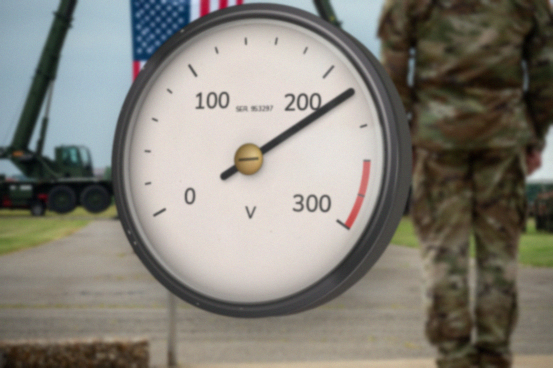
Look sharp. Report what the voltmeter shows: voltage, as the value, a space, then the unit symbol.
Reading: 220 V
